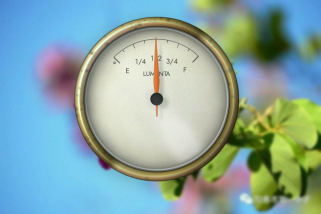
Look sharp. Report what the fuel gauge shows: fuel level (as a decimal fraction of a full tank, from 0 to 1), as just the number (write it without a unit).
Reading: 0.5
